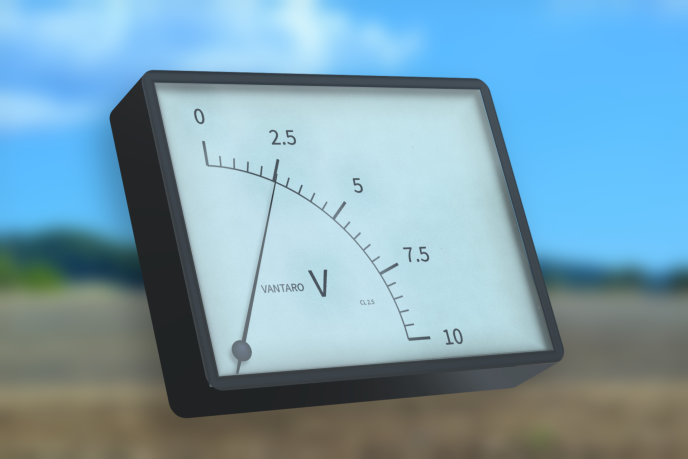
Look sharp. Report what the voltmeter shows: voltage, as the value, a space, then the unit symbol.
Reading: 2.5 V
